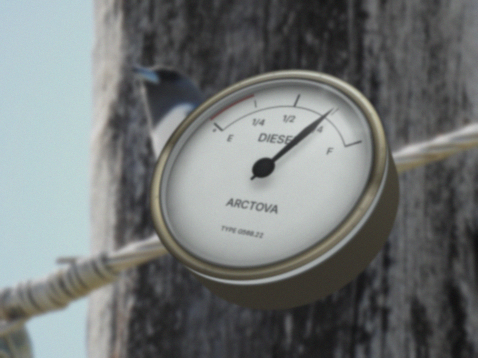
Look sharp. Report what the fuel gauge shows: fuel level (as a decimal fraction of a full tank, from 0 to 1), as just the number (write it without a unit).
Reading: 0.75
